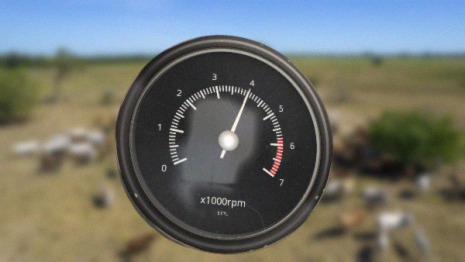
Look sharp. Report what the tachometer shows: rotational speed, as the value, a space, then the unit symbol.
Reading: 4000 rpm
